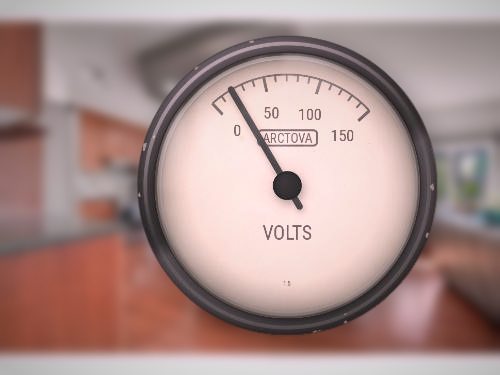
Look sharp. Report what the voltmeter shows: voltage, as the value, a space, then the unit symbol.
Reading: 20 V
